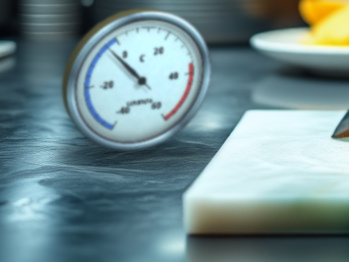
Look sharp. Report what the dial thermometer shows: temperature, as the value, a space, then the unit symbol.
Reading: -4 °C
